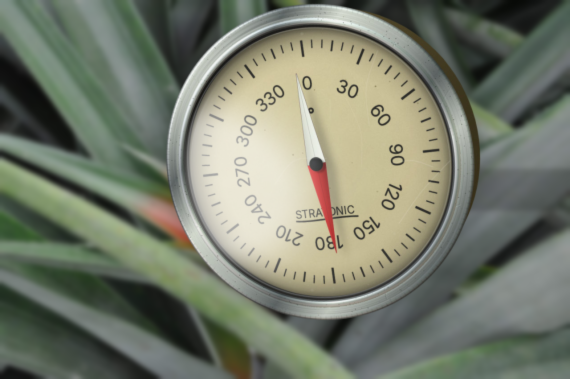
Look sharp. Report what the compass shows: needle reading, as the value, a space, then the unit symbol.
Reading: 175 °
